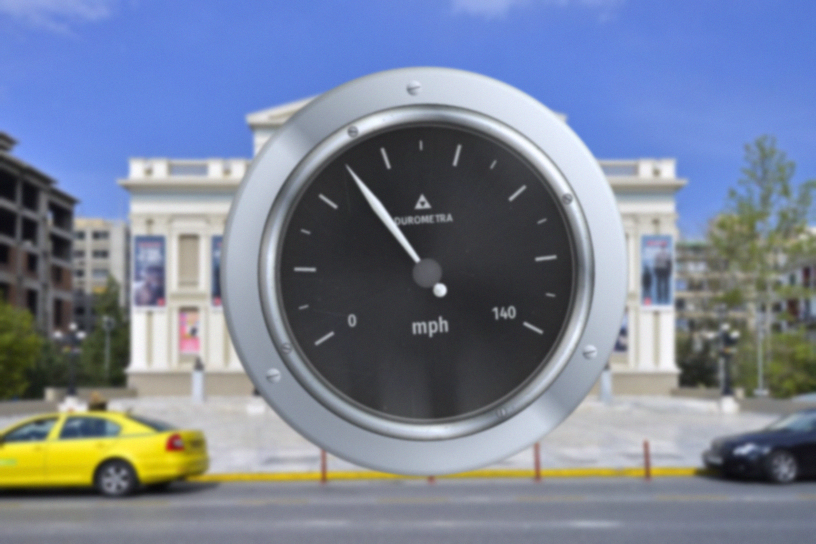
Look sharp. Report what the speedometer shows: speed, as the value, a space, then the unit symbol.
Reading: 50 mph
